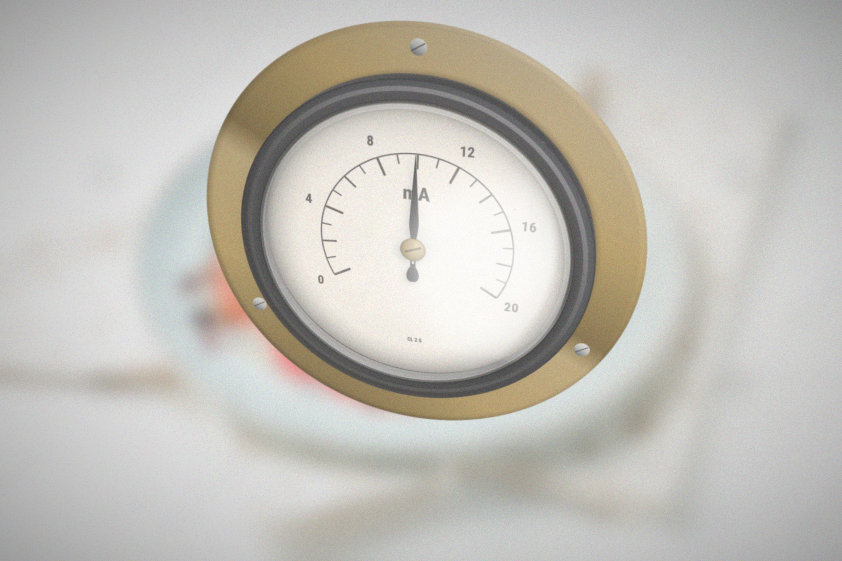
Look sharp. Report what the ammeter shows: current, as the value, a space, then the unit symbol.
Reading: 10 mA
